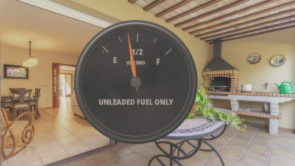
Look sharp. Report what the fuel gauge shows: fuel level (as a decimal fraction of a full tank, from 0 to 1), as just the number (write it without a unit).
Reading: 0.375
